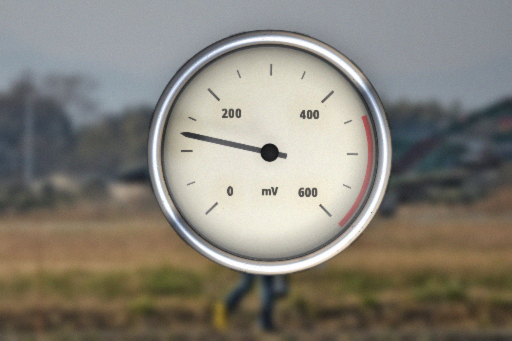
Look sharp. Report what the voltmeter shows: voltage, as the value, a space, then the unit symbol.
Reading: 125 mV
